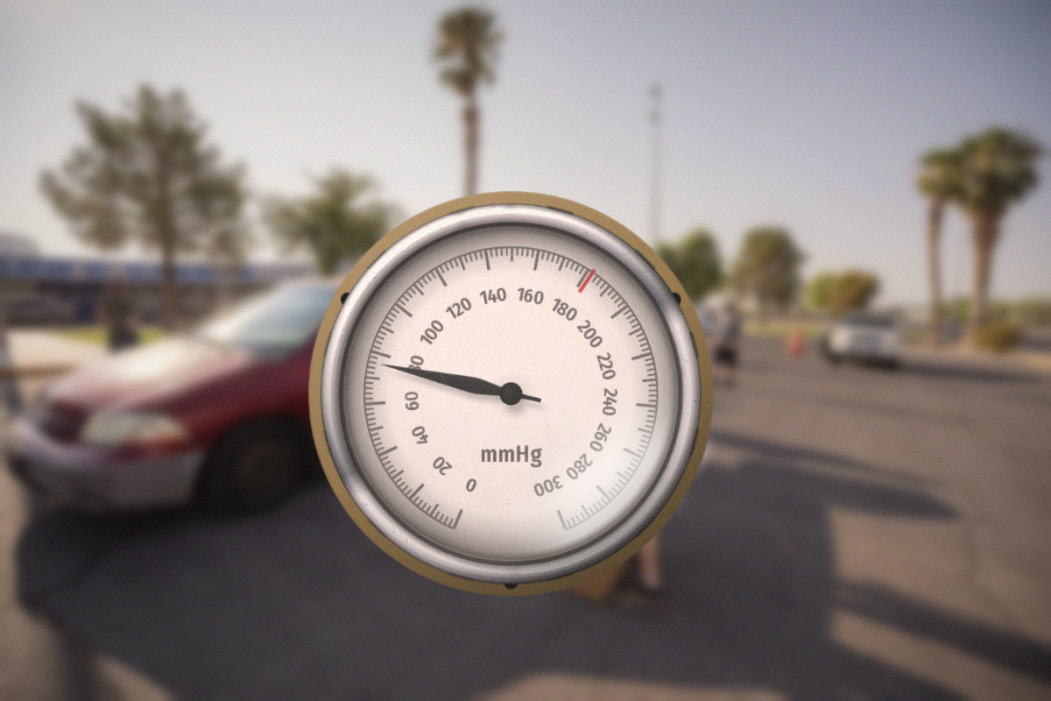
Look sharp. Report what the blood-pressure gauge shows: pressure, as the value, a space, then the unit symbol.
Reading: 76 mmHg
